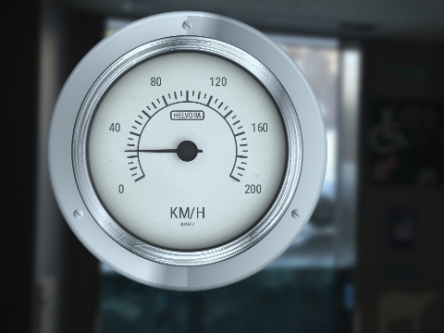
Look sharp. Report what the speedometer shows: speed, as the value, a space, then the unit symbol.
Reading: 25 km/h
